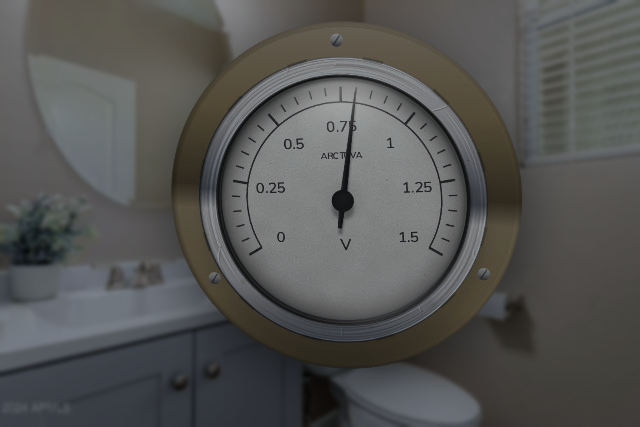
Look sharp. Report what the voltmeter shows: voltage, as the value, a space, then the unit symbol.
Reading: 0.8 V
